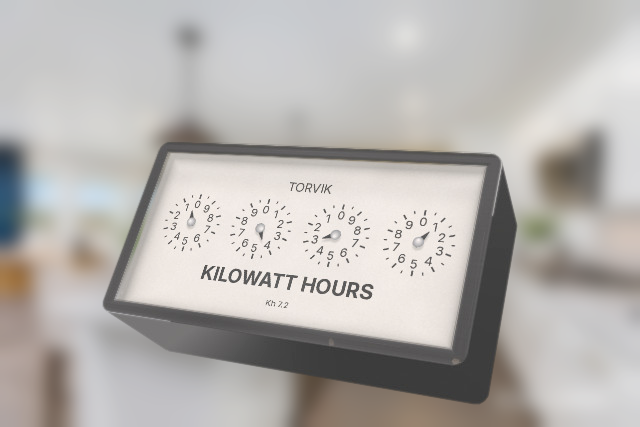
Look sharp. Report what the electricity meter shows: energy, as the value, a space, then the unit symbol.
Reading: 431 kWh
